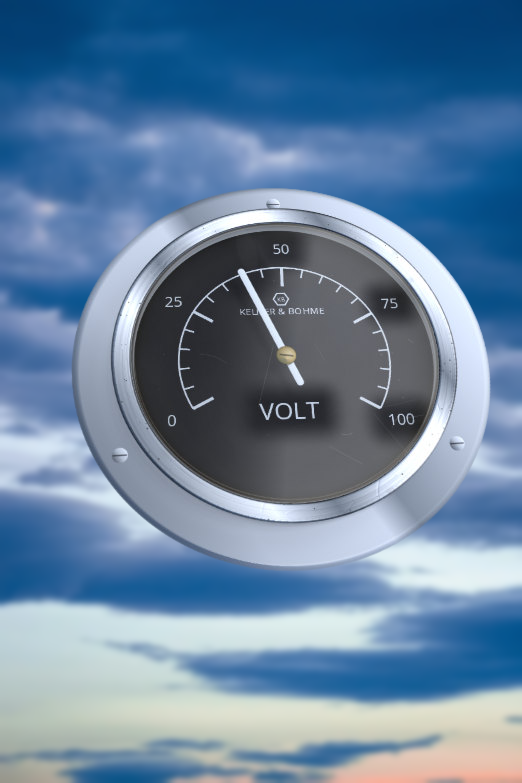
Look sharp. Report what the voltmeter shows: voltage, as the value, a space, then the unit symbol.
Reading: 40 V
